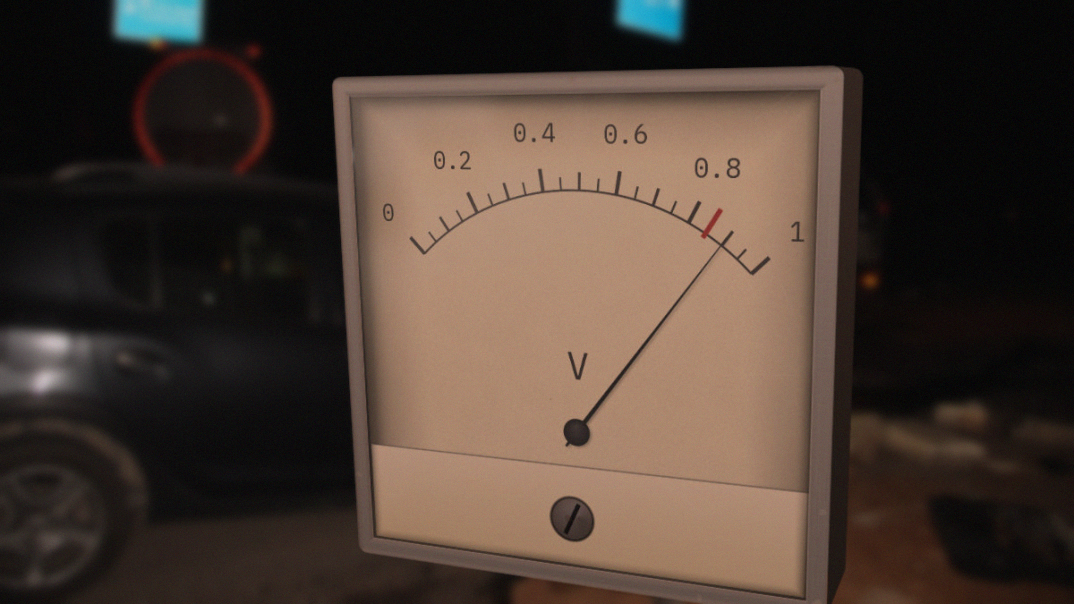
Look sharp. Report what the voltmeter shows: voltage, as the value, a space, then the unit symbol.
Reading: 0.9 V
